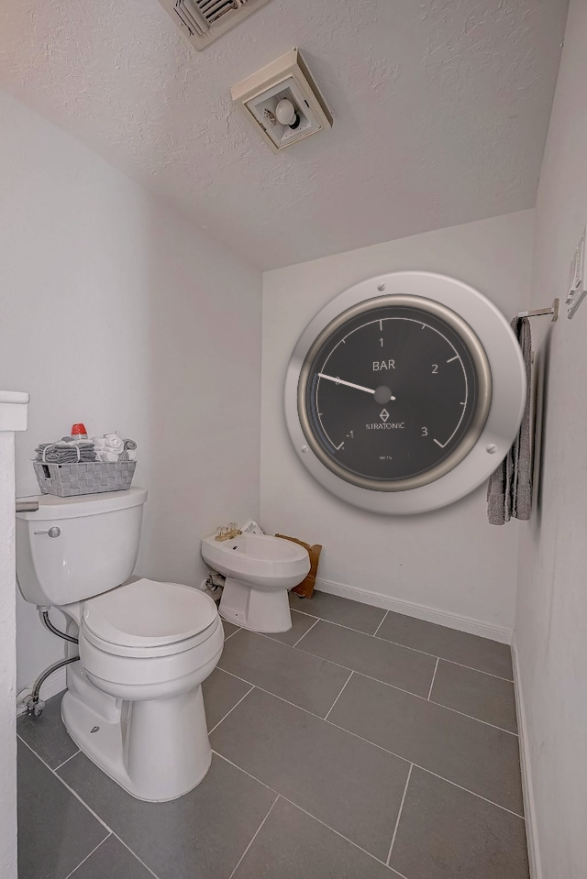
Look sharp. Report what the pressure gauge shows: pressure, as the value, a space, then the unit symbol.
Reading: 0 bar
